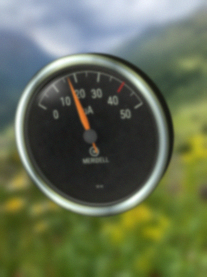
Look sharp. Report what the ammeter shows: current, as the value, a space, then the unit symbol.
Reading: 17.5 µA
